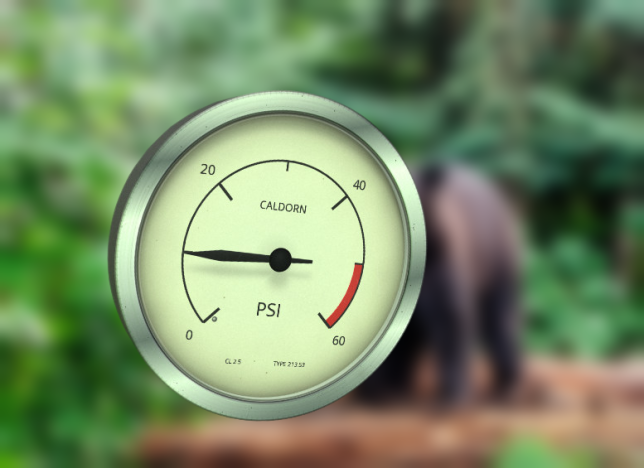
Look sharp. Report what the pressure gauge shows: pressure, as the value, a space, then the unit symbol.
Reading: 10 psi
